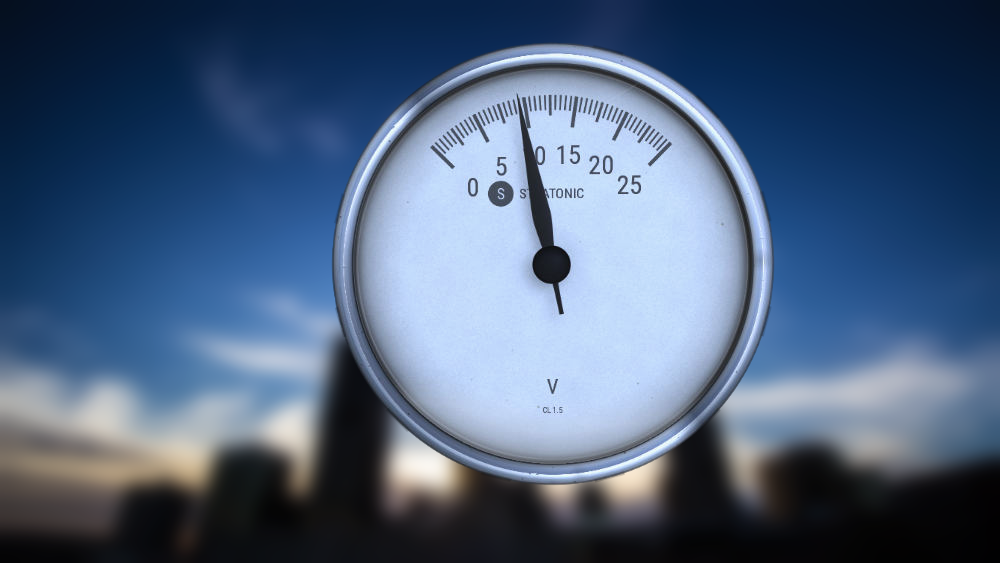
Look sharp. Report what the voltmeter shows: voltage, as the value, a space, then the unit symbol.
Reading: 9.5 V
